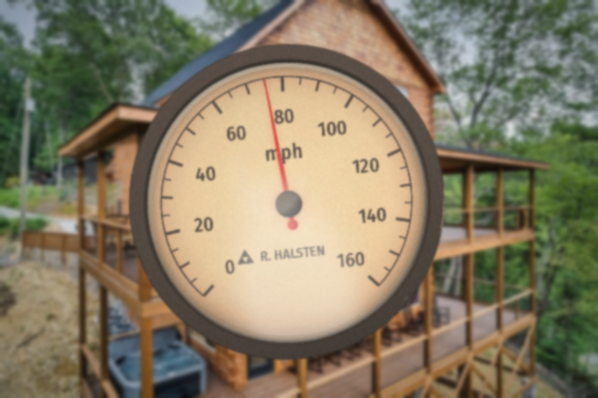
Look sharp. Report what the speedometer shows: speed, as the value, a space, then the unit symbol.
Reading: 75 mph
